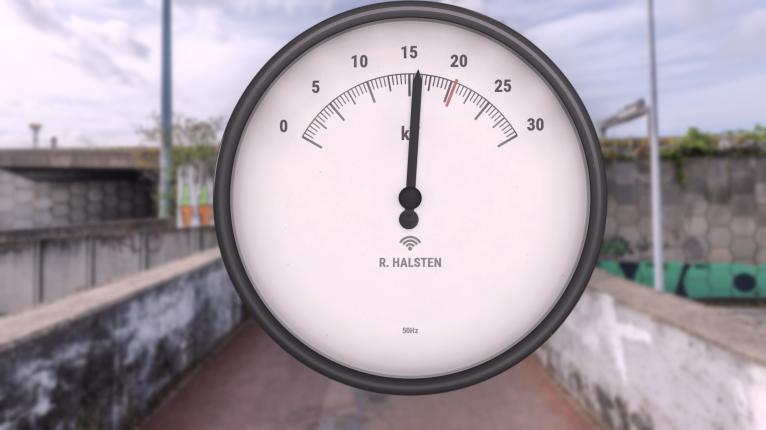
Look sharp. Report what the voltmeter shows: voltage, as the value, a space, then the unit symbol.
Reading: 16 kV
